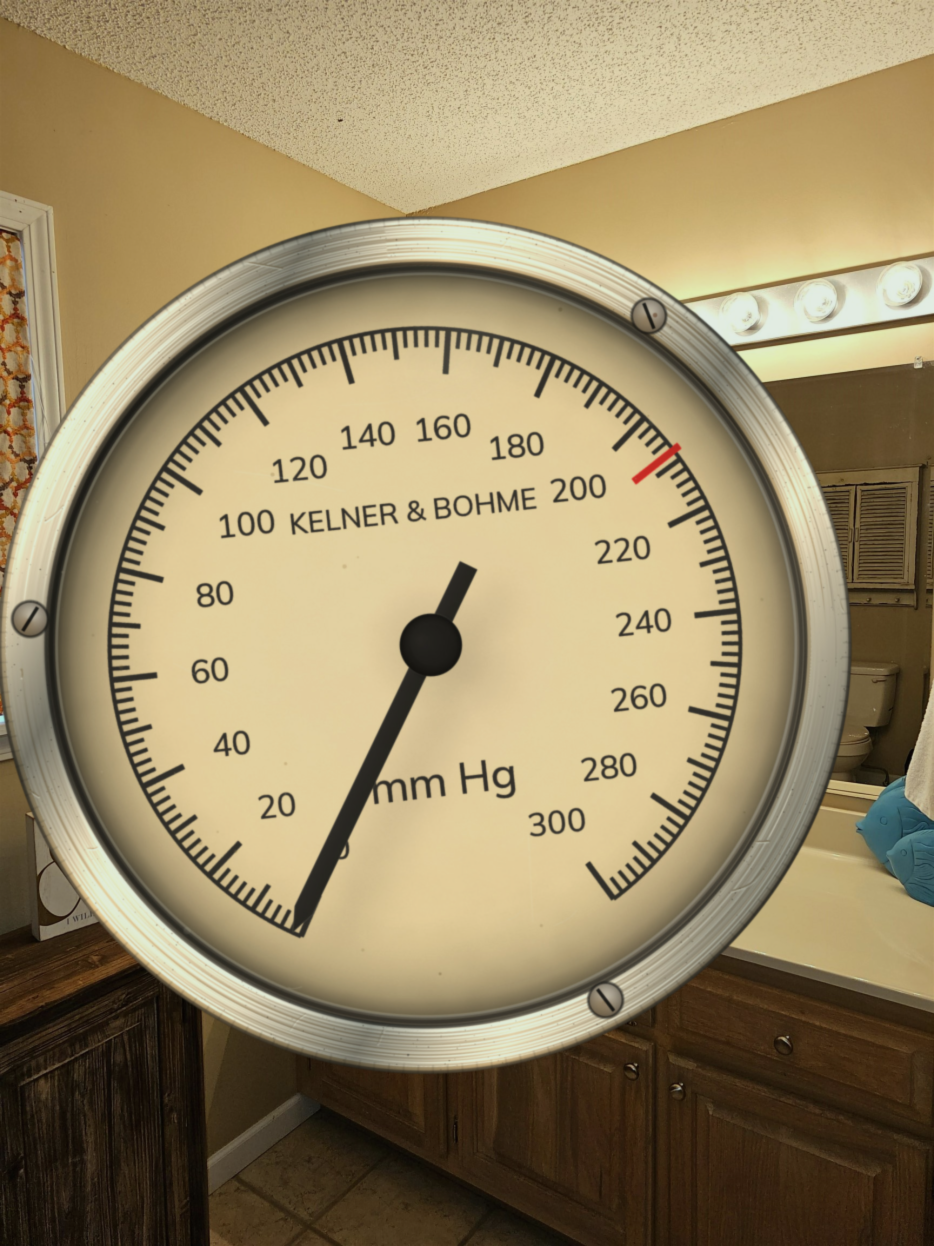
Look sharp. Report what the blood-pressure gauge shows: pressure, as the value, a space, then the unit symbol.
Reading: 2 mmHg
